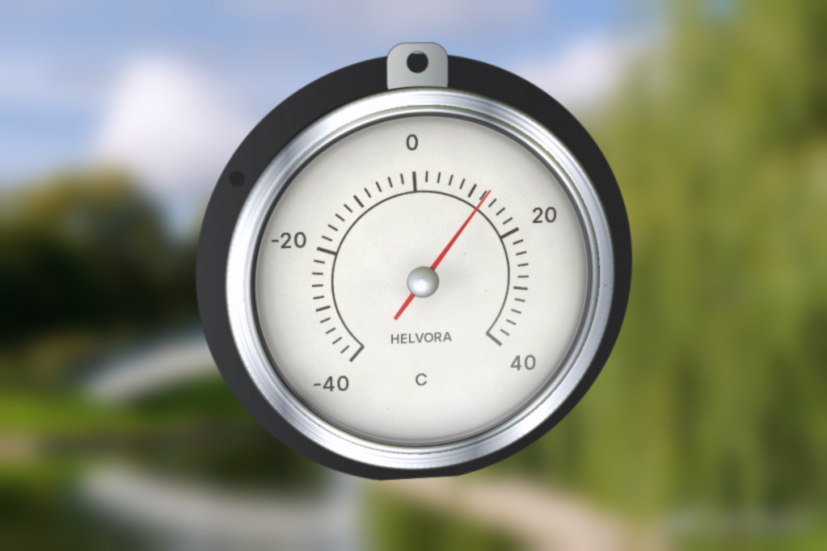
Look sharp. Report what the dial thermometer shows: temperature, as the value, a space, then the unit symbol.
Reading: 12 °C
